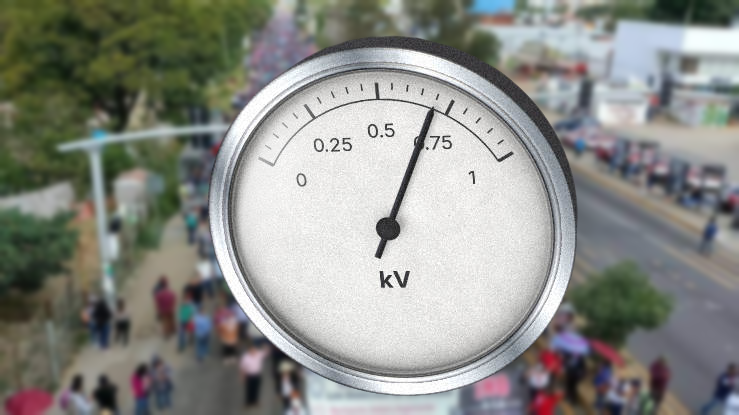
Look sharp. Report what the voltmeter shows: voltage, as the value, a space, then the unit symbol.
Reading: 0.7 kV
